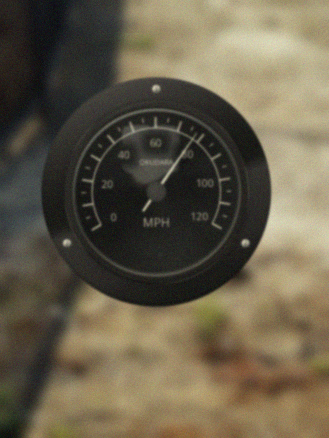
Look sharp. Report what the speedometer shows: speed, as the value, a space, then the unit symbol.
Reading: 77.5 mph
